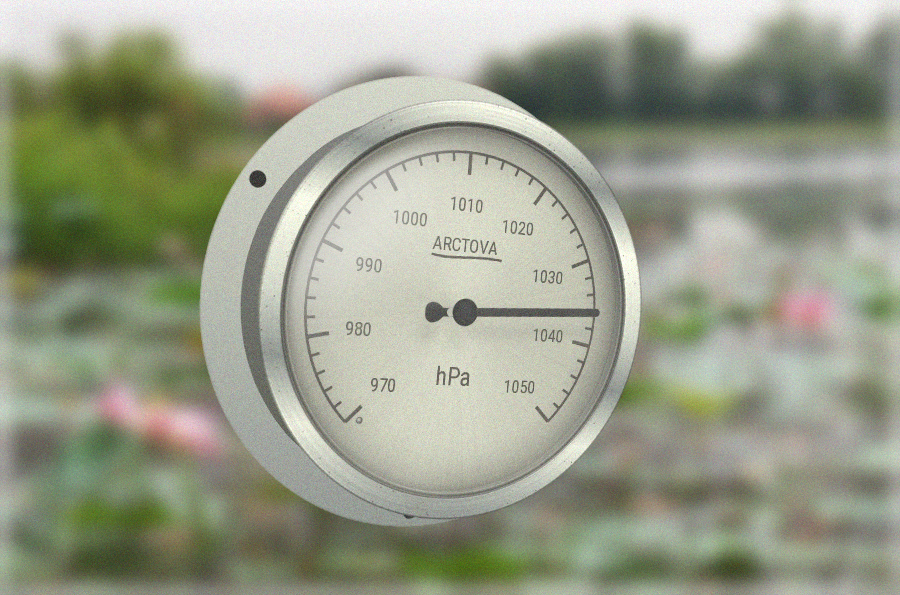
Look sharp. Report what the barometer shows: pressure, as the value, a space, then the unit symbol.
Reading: 1036 hPa
